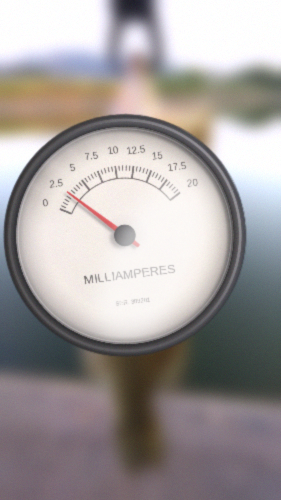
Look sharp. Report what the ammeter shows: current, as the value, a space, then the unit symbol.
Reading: 2.5 mA
